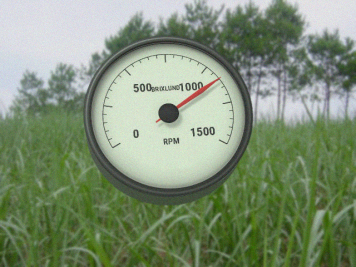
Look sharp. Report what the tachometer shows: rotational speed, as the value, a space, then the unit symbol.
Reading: 1100 rpm
